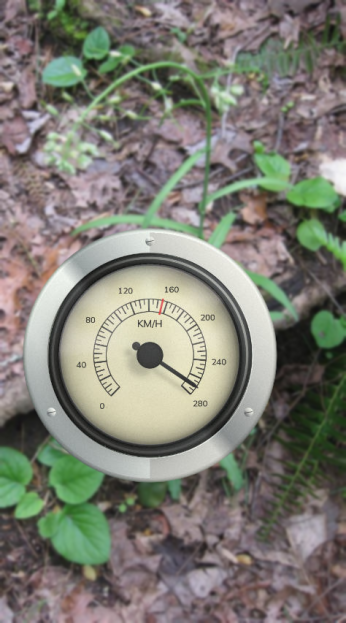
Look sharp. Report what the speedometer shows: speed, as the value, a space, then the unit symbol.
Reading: 270 km/h
